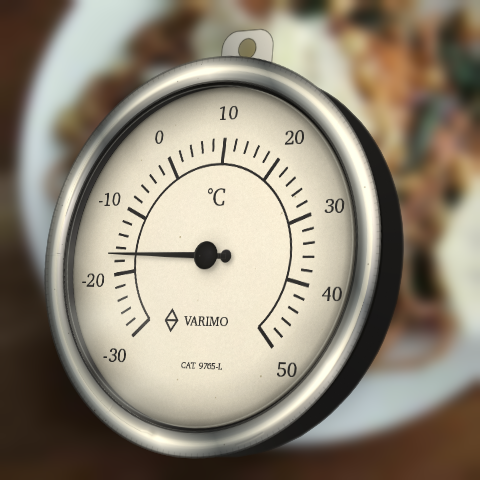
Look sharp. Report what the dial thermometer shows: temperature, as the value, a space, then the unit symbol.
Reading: -17 °C
